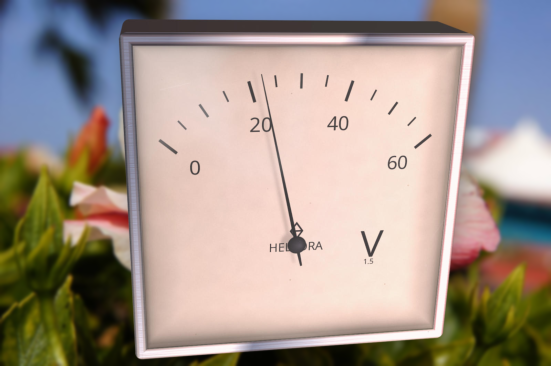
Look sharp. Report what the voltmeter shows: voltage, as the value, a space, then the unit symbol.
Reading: 22.5 V
